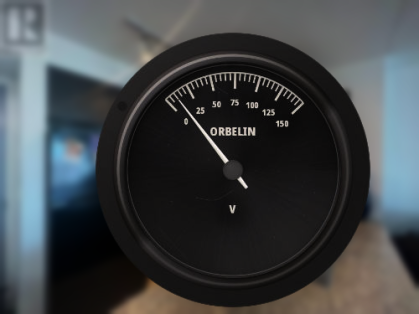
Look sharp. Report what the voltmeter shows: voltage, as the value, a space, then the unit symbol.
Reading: 10 V
